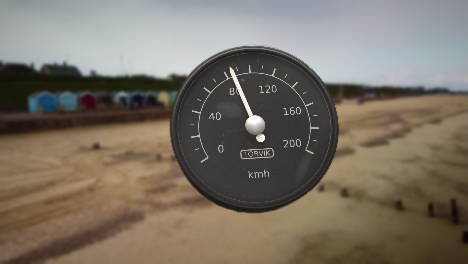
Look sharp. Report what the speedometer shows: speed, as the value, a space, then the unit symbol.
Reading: 85 km/h
